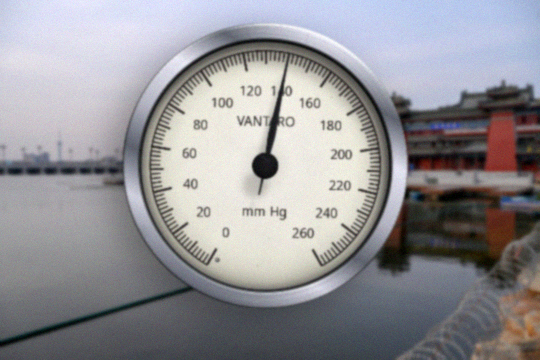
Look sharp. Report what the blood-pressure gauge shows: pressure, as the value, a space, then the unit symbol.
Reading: 140 mmHg
